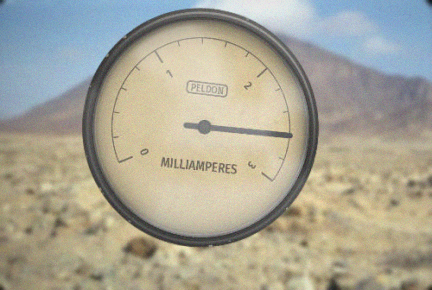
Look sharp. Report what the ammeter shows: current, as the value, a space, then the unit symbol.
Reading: 2.6 mA
